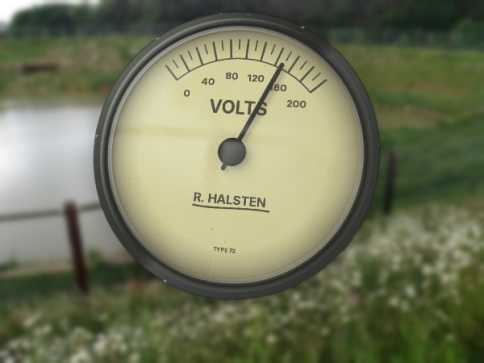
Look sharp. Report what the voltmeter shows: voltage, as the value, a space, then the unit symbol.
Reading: 150 V
